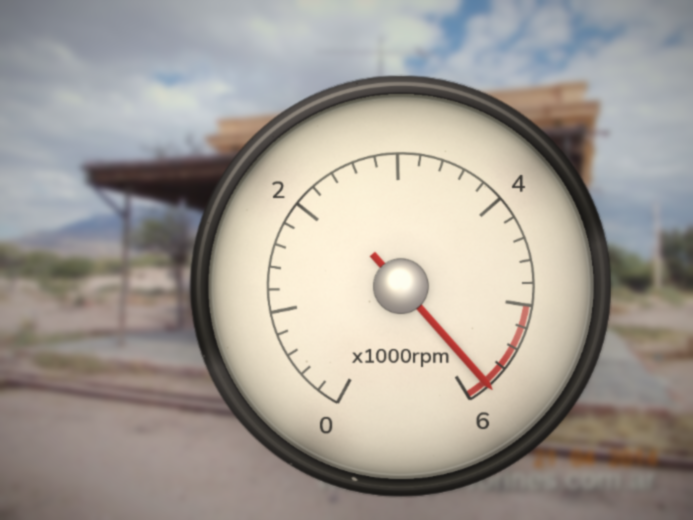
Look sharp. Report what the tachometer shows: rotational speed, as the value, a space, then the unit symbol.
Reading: 5800 rpm
